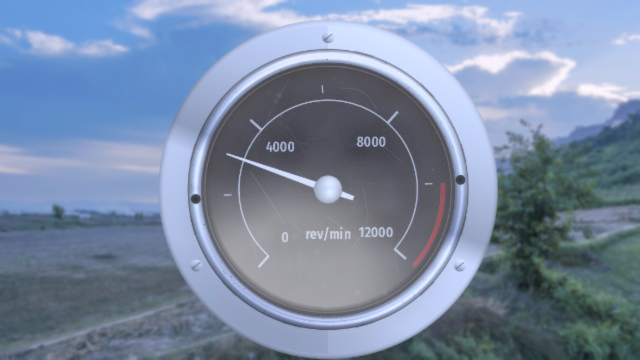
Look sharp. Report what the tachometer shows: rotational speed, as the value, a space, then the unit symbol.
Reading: 3000 rpm
